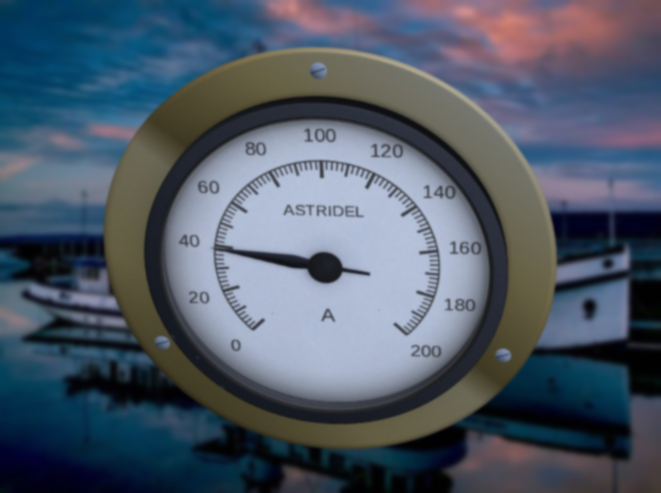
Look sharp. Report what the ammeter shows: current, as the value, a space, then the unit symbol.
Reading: 40 A
